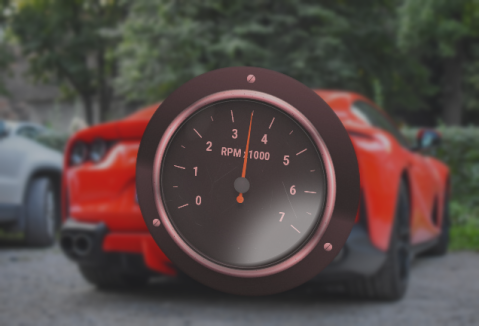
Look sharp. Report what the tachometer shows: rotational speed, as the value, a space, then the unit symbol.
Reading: 3500 rpm
